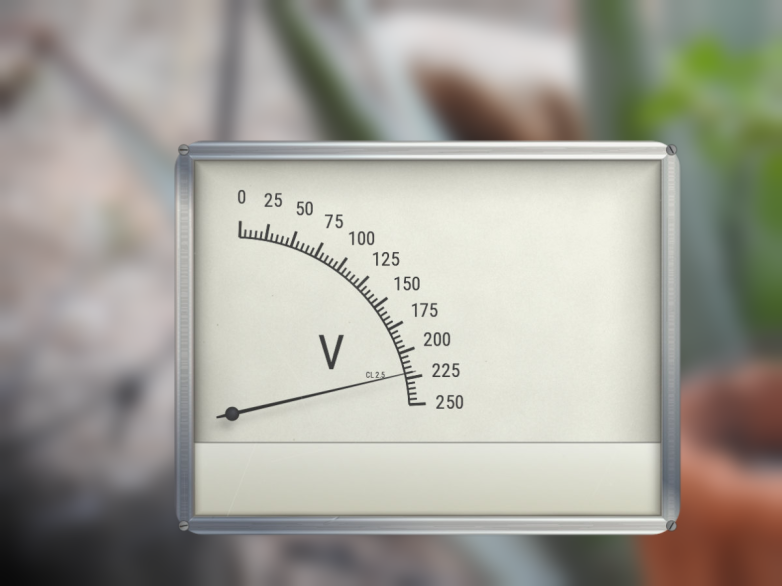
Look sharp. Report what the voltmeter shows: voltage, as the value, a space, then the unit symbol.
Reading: 220 V
